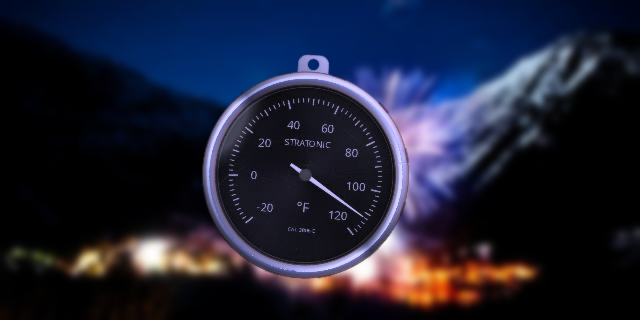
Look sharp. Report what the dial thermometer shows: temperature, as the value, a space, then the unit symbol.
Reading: 112 °F
